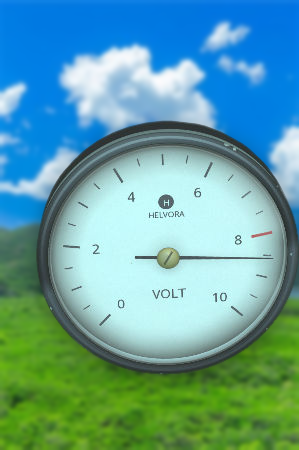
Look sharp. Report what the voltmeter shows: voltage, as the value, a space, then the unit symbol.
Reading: 8.5 V
